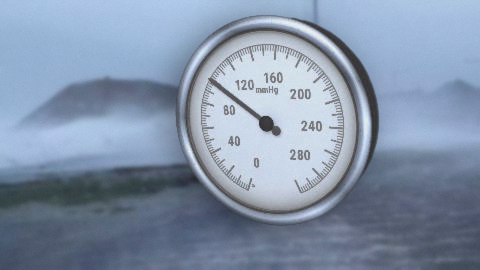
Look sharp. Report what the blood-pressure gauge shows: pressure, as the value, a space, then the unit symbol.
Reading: 100 mmHg
